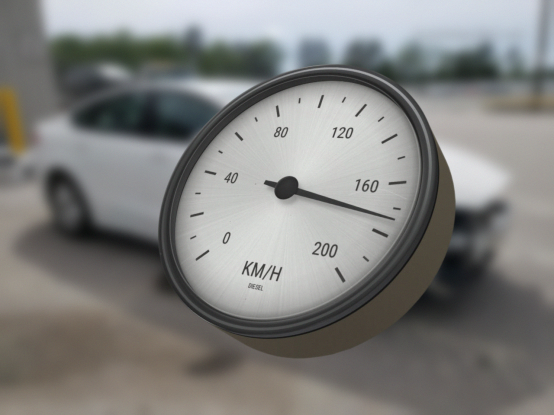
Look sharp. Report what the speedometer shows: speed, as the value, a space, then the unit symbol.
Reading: 175 km/h
